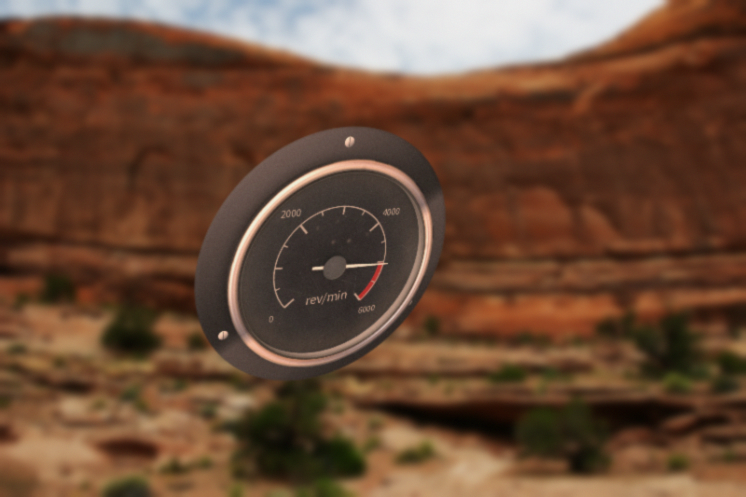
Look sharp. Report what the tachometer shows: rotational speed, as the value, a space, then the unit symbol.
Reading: 5000 rpm
